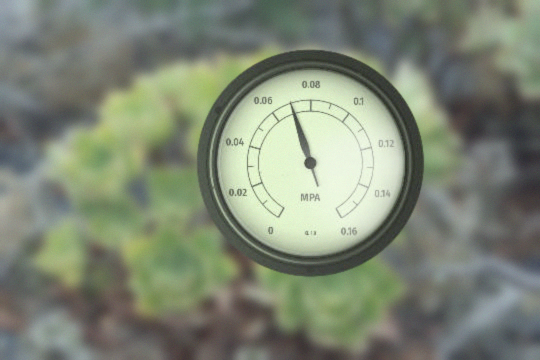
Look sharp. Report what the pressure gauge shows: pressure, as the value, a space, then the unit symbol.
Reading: 0.07 MPa
